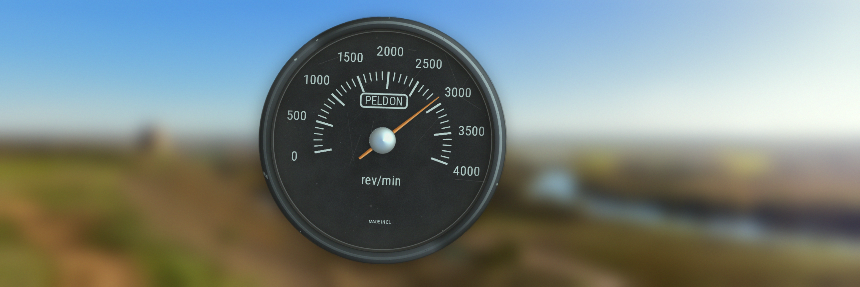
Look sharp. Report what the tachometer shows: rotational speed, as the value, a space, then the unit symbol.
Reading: 2900 rpm
